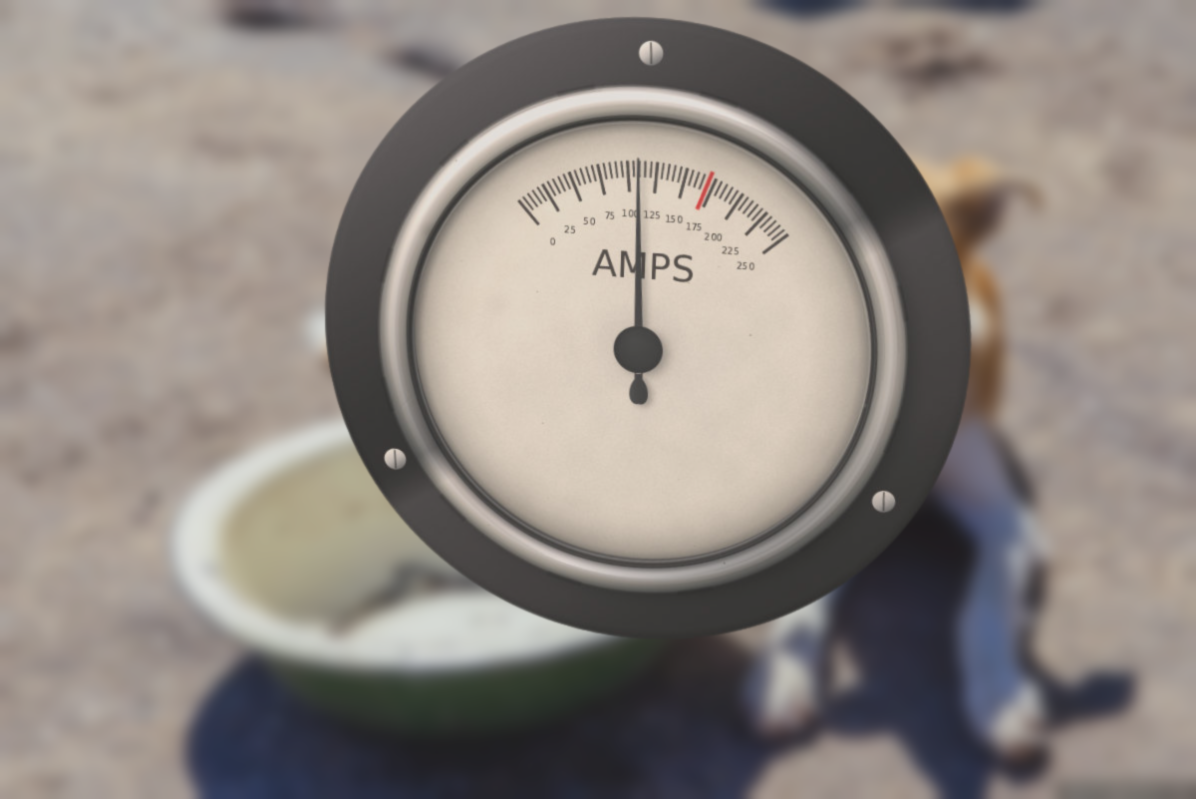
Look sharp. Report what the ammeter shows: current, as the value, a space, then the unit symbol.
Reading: 110 A
